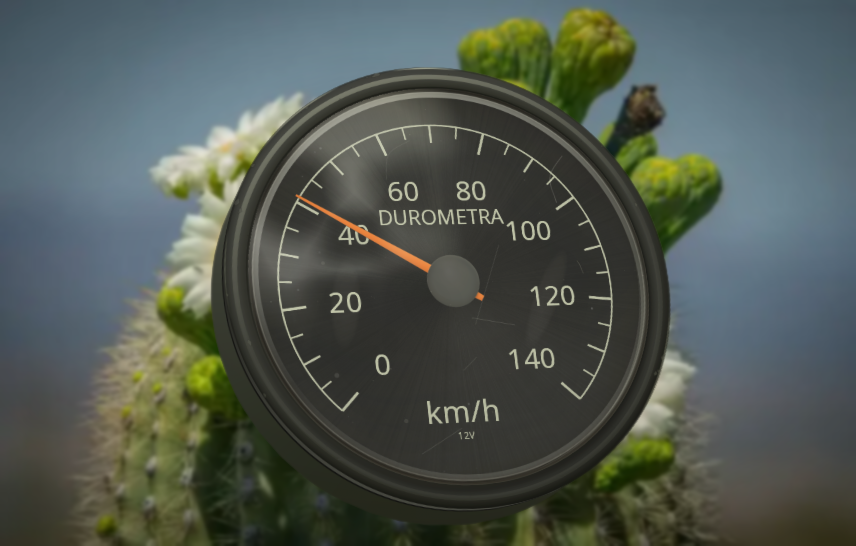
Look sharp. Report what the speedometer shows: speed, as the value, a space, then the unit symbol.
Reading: 40 km/h
